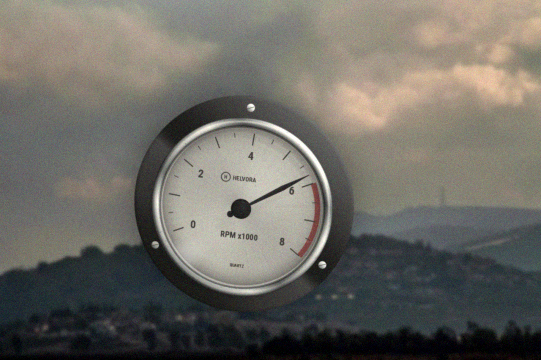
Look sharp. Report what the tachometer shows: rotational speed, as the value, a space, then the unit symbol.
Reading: 5750 rpm
